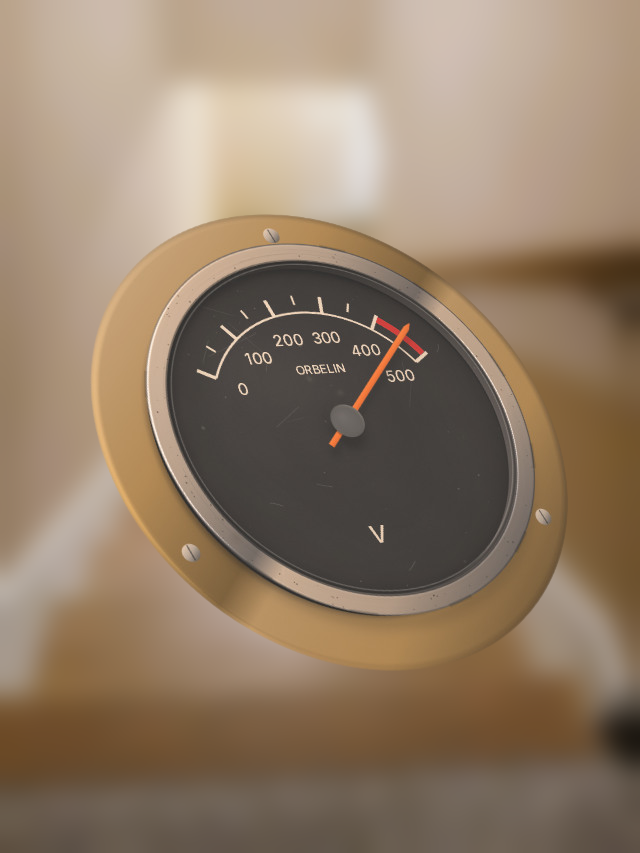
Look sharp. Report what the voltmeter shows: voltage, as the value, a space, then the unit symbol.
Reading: 450 V
